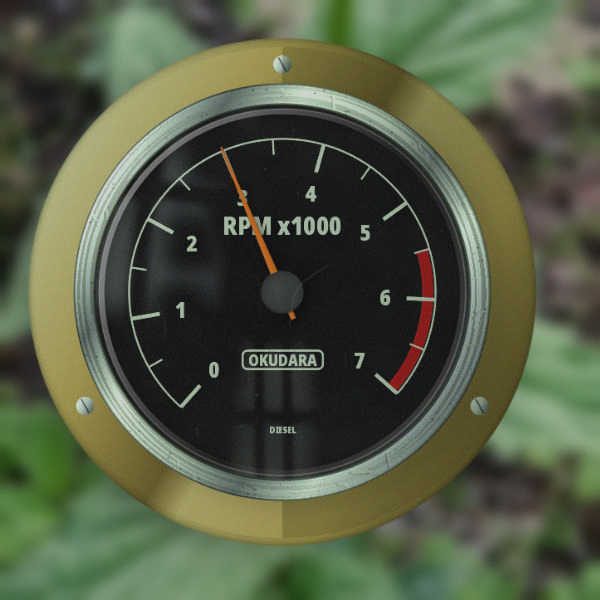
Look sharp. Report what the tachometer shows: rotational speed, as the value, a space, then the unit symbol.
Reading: 3000 rpm
